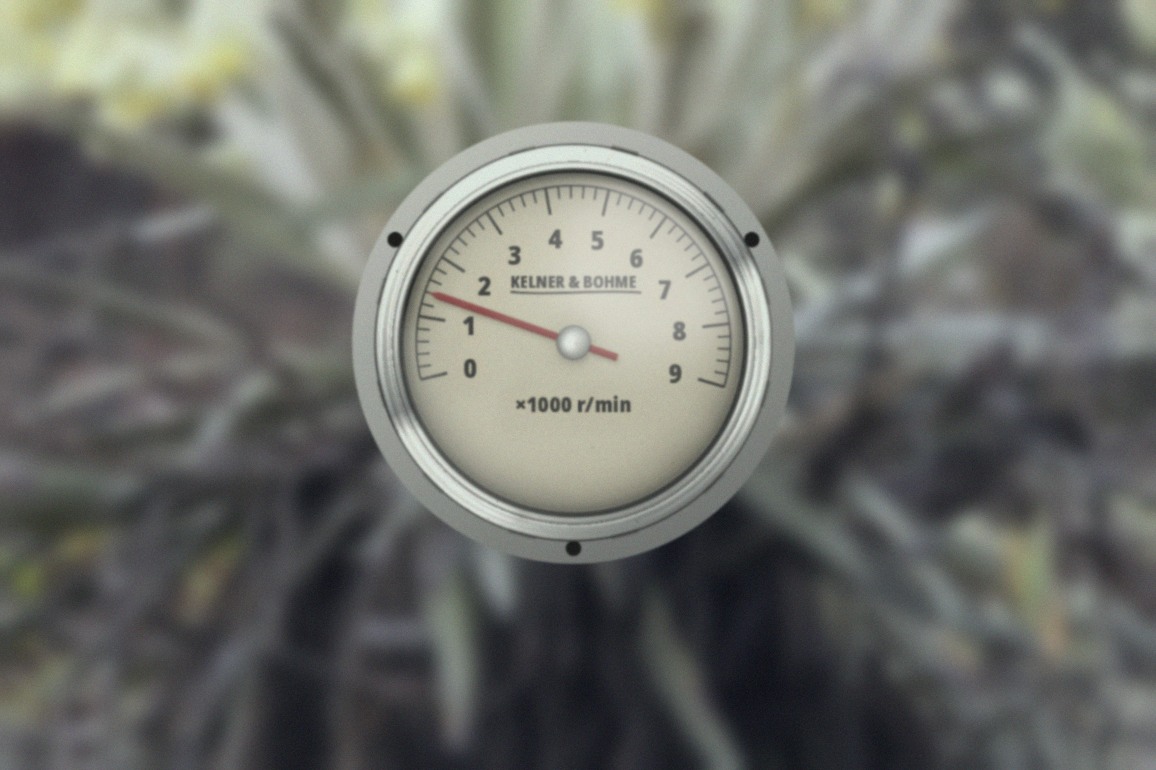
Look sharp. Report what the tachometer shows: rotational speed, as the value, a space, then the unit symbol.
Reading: 1400 rpm
